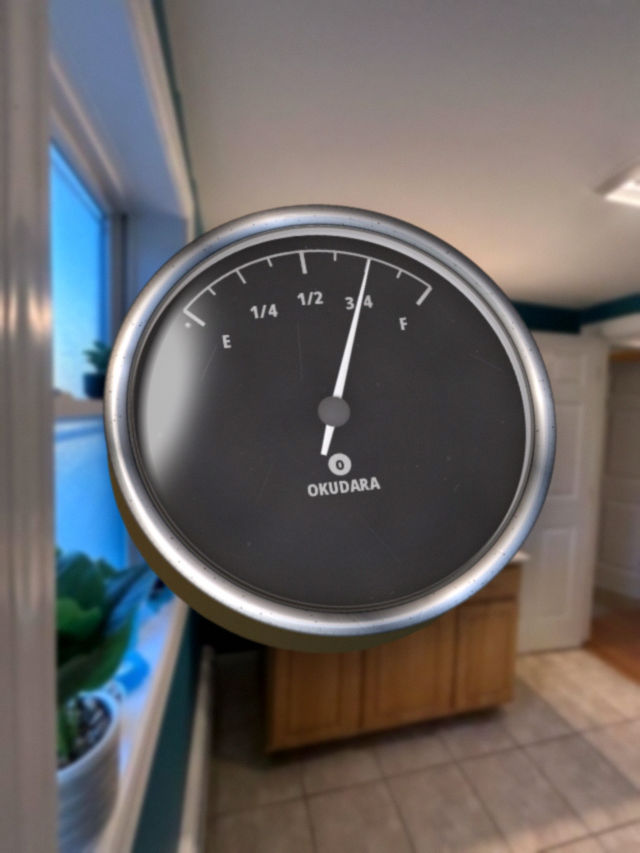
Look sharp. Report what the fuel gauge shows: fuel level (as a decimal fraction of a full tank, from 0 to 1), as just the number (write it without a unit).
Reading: 0.75
